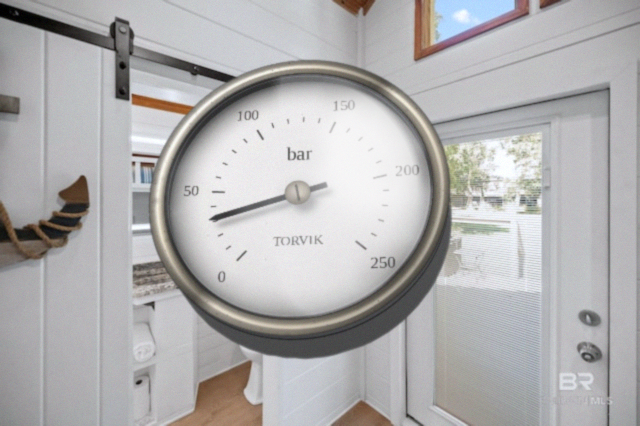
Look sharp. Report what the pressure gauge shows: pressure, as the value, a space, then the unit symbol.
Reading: 30 bar
